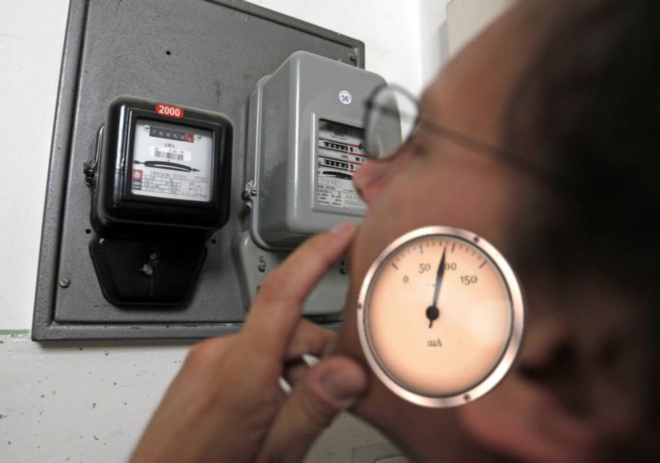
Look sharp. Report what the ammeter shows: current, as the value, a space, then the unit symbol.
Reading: 90 mA
